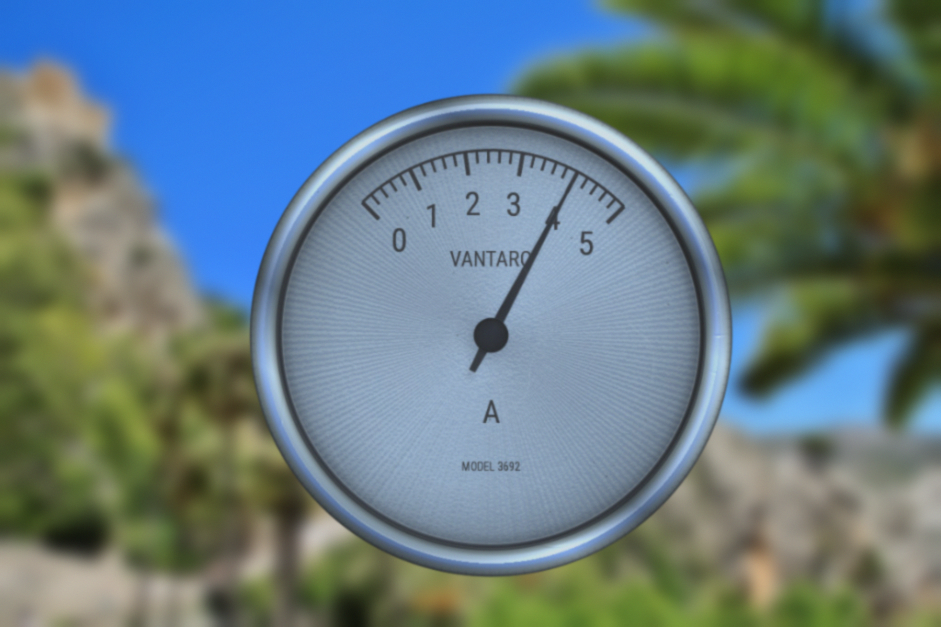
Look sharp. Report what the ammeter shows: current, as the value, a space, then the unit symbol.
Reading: 4 A
